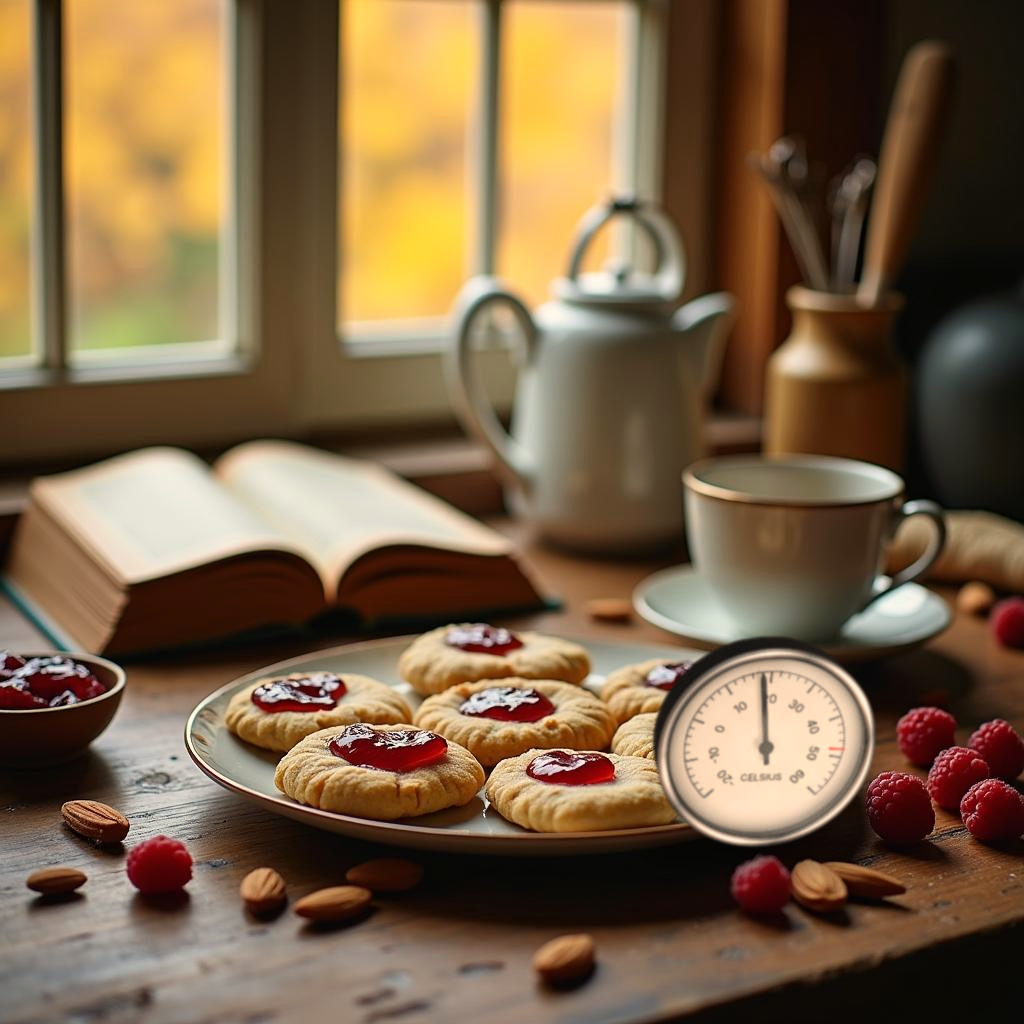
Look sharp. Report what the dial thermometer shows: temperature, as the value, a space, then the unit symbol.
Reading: 18 °C
